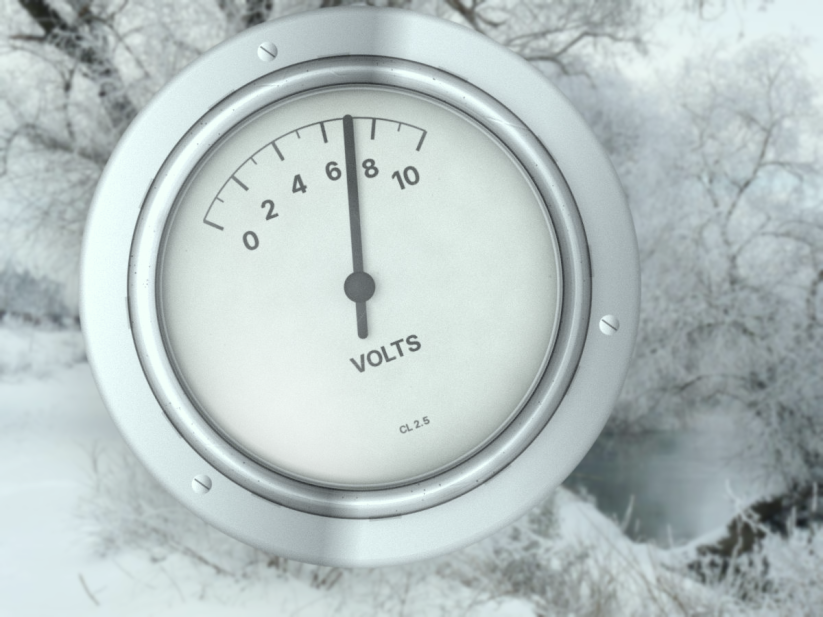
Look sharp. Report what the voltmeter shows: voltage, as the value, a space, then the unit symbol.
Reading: 7 V
